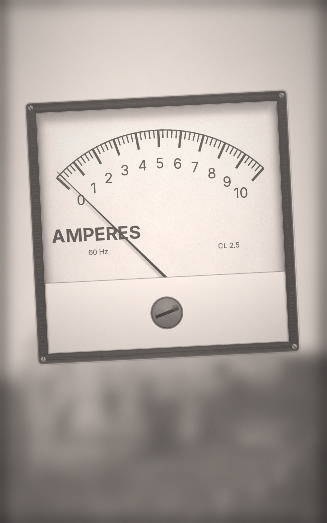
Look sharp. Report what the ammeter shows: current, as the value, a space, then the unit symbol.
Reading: 0.2 A
